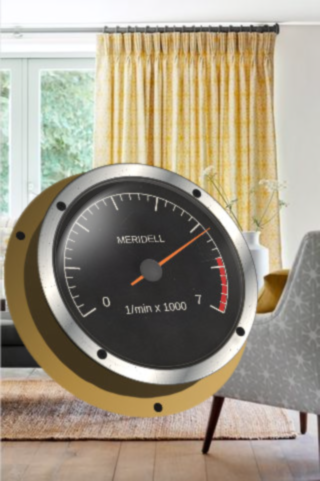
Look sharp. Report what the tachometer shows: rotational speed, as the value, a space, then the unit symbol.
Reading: 5200 rpm
